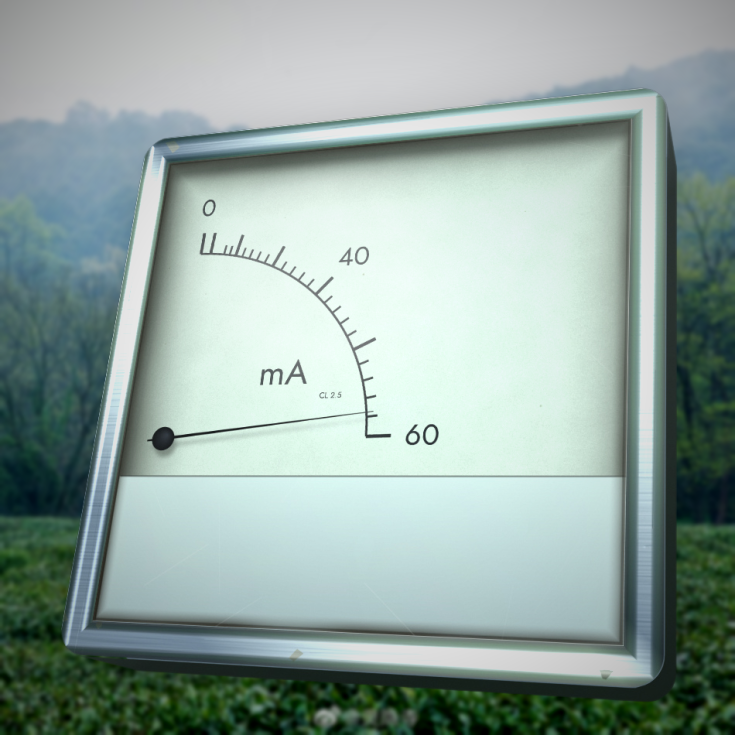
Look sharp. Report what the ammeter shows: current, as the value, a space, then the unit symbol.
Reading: 58 mA
